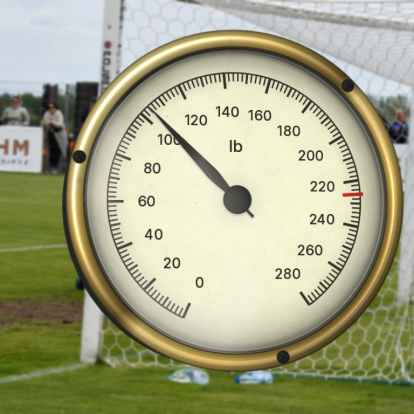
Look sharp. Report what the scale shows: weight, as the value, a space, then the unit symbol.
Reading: 104 lb
